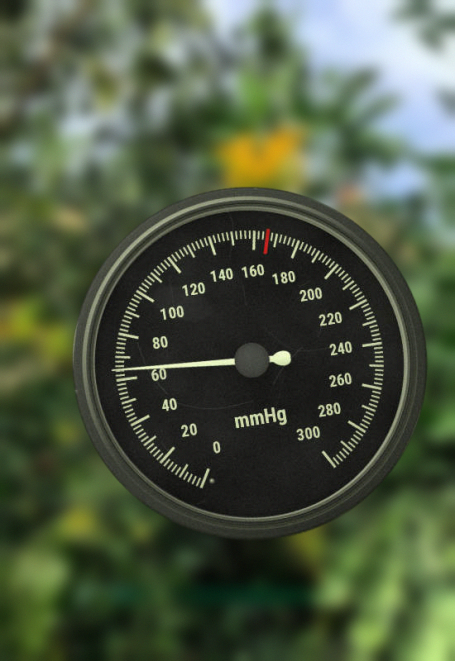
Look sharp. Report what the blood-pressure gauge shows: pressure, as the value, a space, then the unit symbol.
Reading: 64 mmHg
